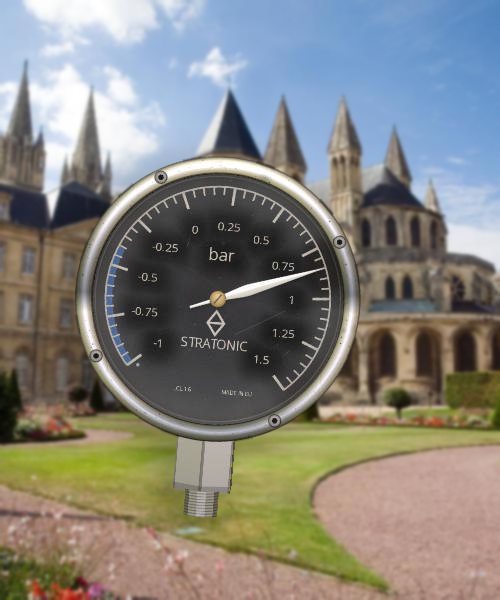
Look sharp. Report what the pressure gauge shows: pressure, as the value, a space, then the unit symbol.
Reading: 0.85 bar
